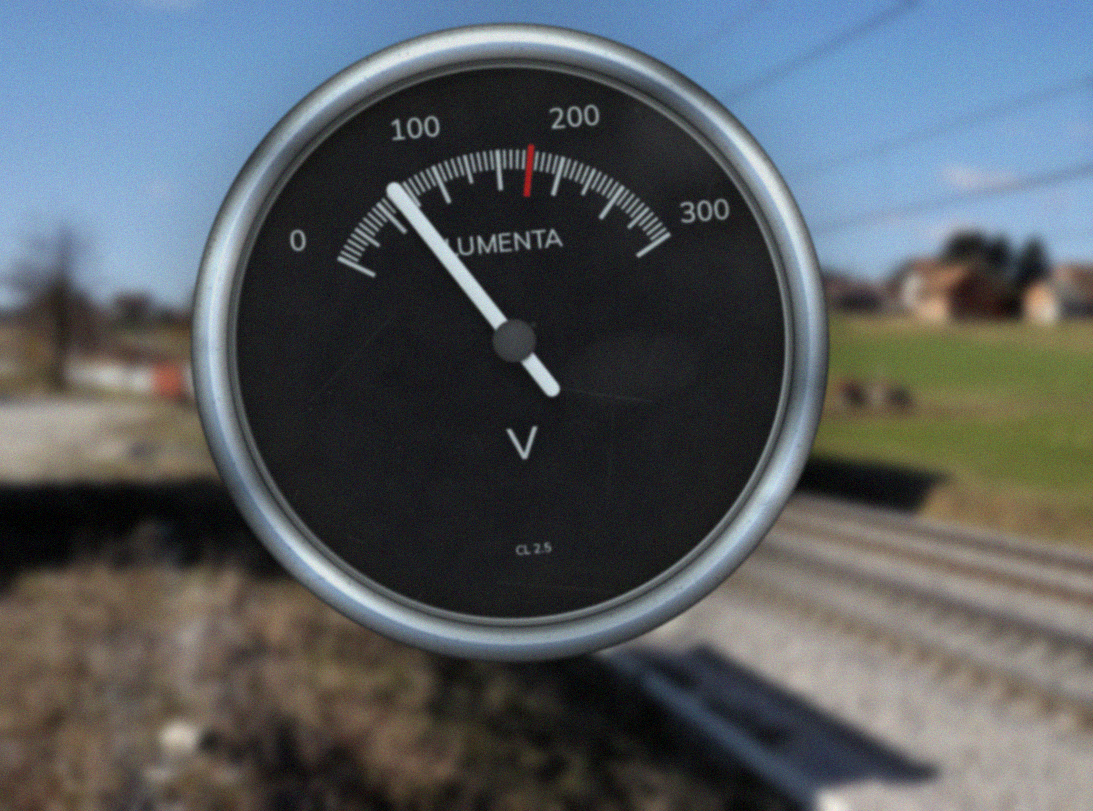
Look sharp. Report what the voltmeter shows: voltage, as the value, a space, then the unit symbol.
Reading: 65 V
